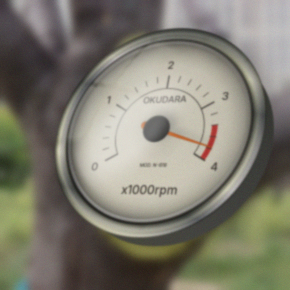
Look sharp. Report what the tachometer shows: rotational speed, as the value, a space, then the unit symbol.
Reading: 3800 rpm
